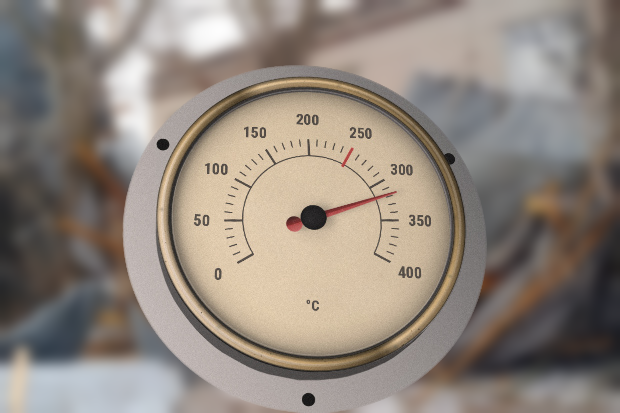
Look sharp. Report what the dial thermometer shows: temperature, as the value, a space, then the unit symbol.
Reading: 320 °C
